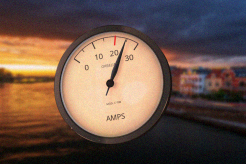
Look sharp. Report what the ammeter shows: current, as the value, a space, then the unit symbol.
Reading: 25 A
